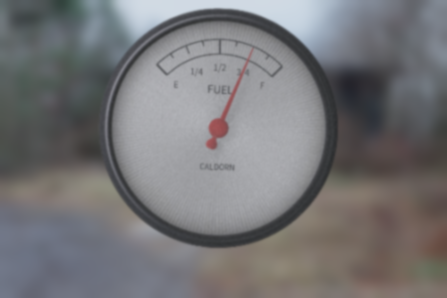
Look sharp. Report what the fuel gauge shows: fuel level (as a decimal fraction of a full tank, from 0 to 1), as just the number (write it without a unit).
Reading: 0.75
